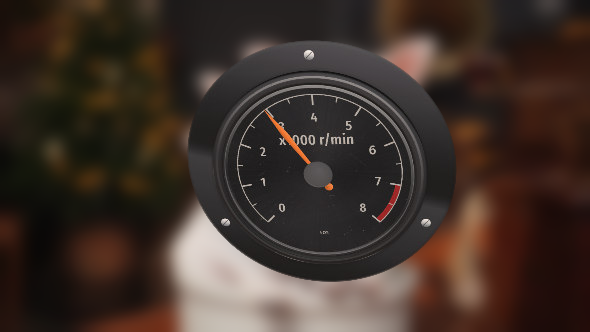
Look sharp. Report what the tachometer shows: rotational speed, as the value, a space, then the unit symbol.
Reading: 3000 rpm
